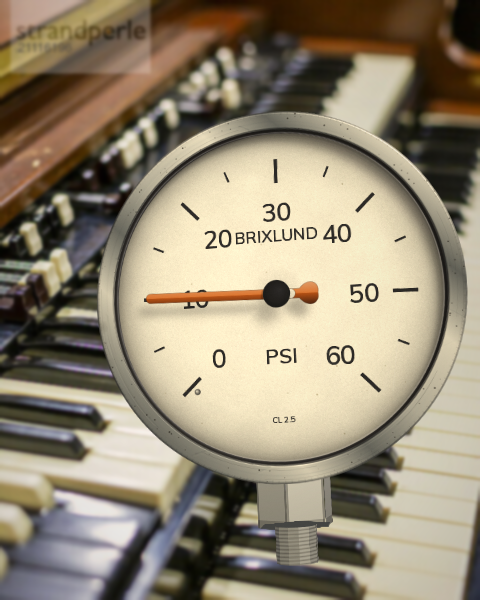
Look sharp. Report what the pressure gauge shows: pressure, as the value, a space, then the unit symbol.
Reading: 10 psi
